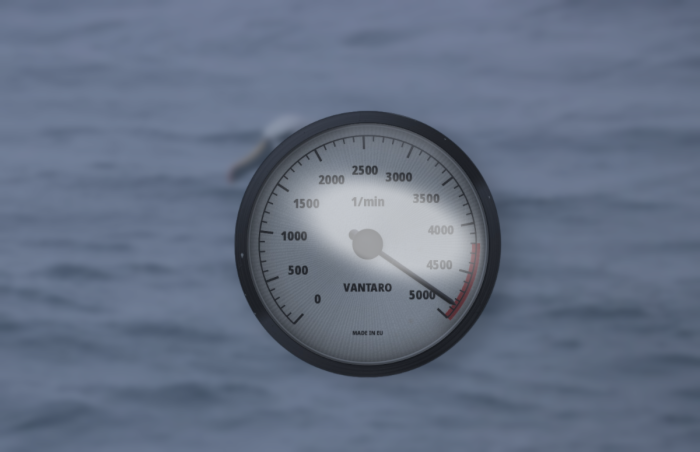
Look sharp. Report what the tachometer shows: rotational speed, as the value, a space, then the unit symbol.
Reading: 4850 rpm
